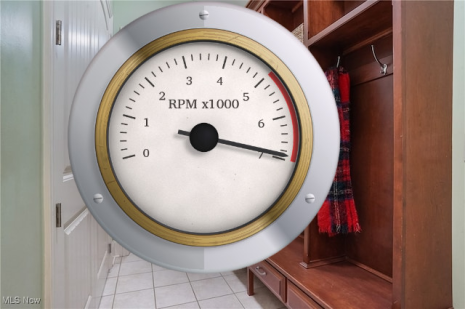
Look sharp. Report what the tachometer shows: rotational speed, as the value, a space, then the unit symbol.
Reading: 6900 rpm
